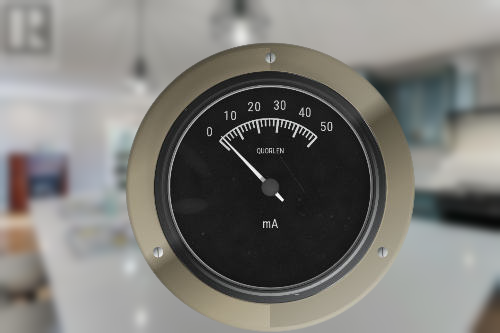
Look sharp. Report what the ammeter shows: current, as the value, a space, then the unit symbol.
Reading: 2 mA
